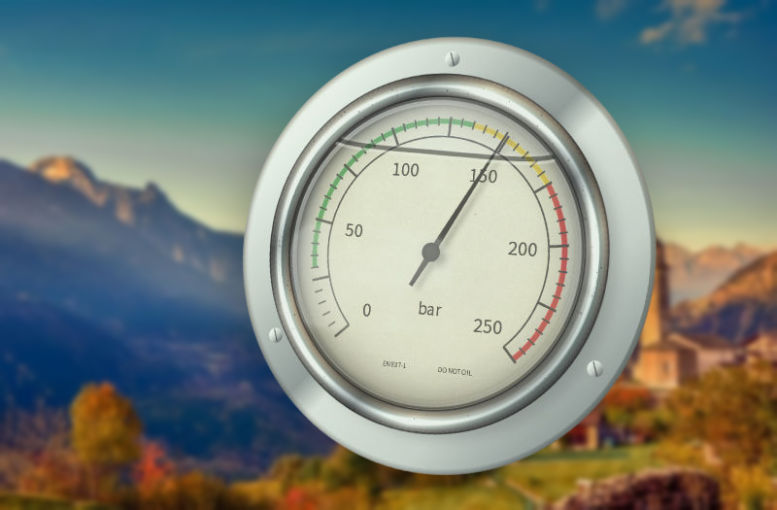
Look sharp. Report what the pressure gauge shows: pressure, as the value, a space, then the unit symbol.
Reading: 150 bar
